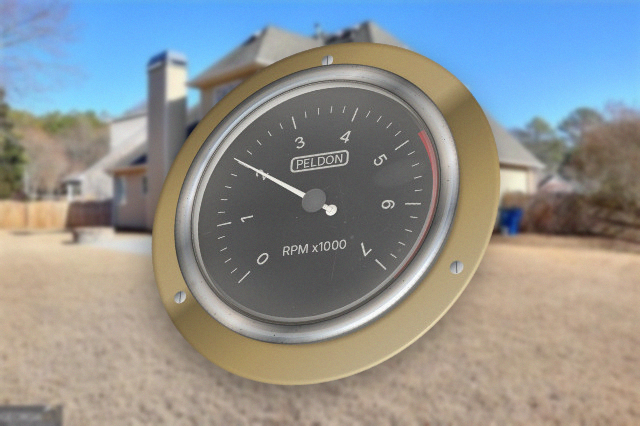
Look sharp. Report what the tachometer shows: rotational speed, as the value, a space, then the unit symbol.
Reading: 2000 rpm
